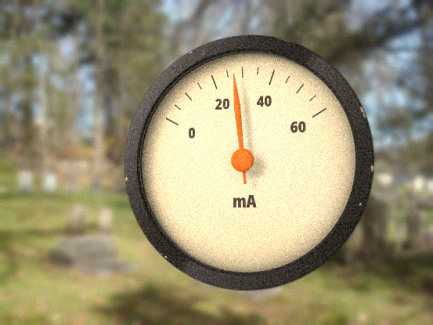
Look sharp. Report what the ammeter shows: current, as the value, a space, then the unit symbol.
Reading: 27.5 mA
